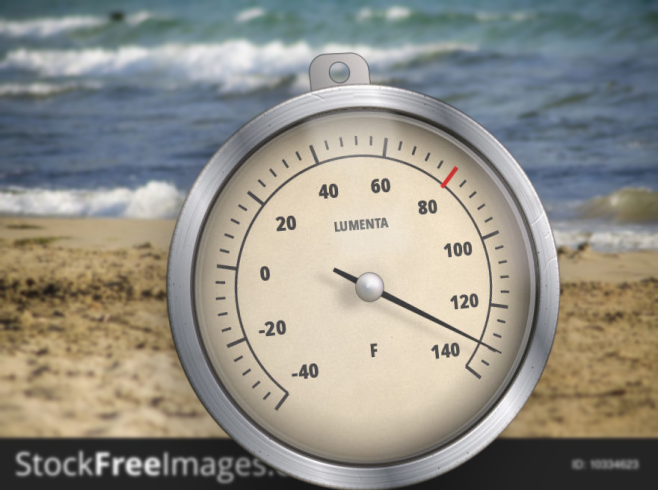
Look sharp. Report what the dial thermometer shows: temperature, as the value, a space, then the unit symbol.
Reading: 132 °F
